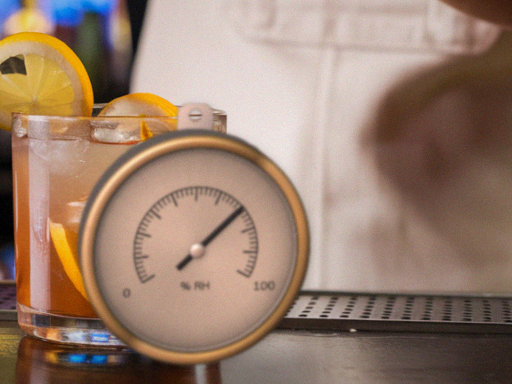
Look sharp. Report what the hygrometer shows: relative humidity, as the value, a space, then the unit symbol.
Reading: 70 %
